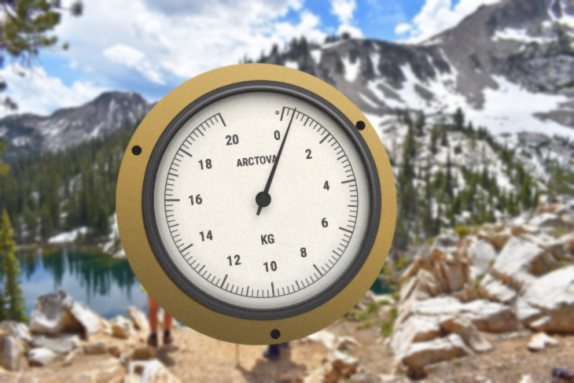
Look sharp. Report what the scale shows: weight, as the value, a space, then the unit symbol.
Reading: 0.4 kg
